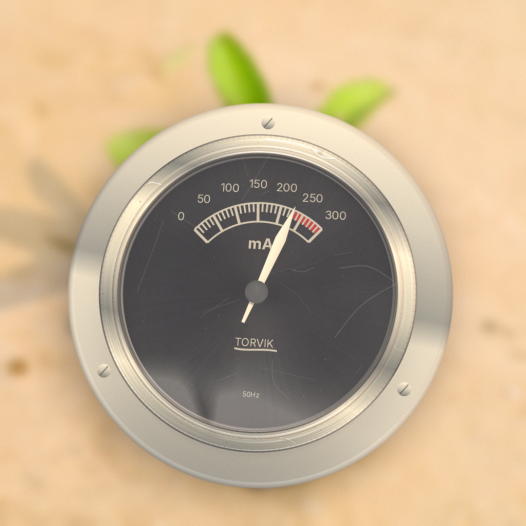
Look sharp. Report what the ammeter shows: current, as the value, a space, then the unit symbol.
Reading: 230 mA
